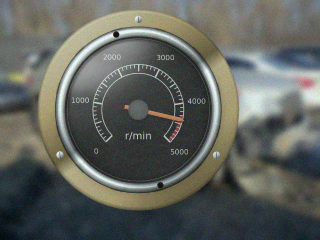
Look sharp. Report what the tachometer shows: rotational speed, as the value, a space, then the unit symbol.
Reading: 4400 rpm
